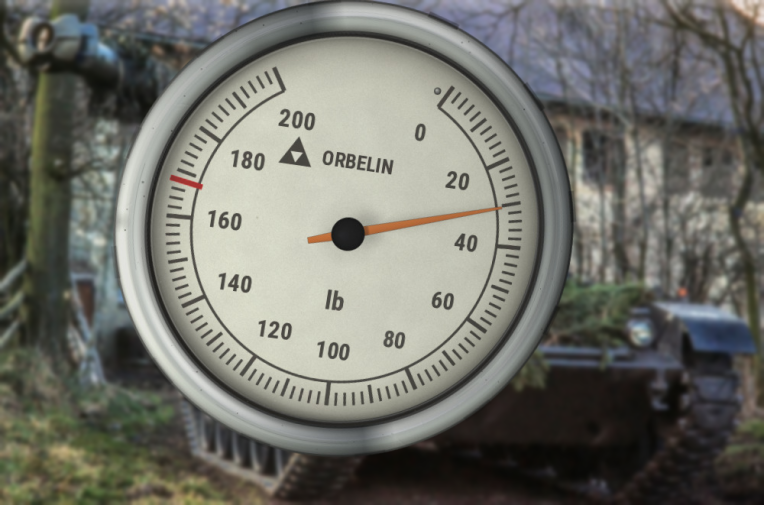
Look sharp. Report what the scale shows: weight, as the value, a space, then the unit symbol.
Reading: 30 lb
